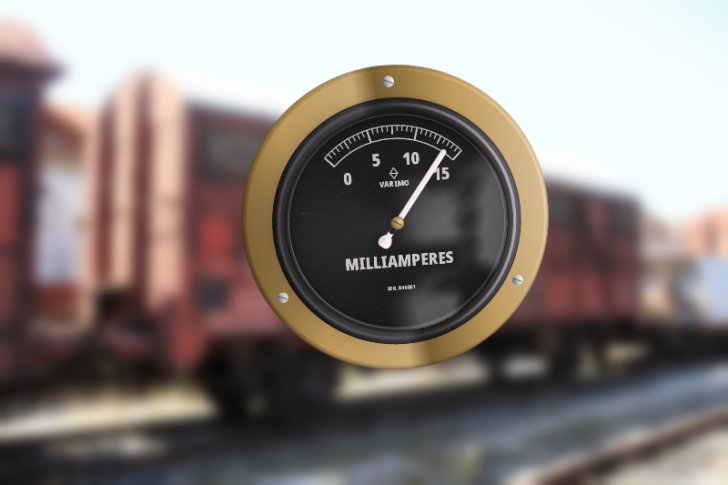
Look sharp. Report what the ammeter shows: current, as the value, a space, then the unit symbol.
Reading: 13.5 mA
